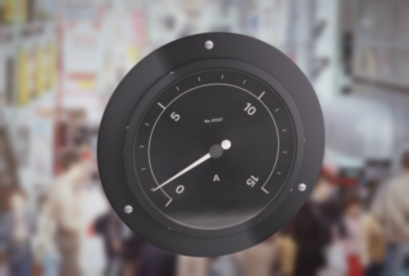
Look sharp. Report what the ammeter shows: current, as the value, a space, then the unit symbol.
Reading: 1 A
